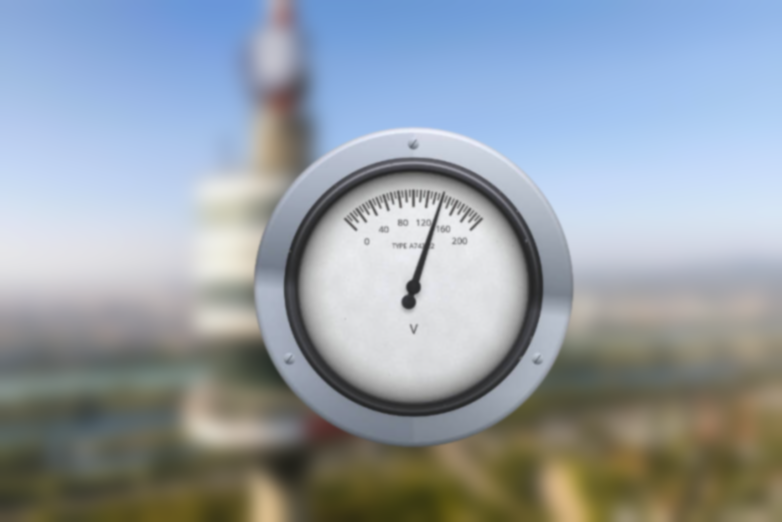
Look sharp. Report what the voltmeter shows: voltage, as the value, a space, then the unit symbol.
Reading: 140 V
